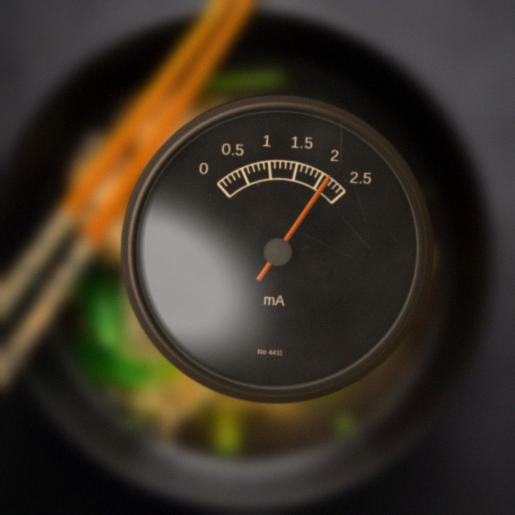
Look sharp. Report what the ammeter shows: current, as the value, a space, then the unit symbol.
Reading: 2.1 mA
